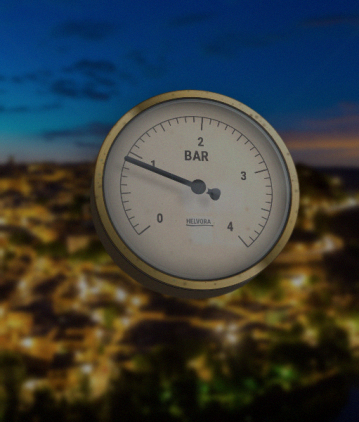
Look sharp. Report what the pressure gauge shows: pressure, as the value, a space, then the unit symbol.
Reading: 0.9 bar
